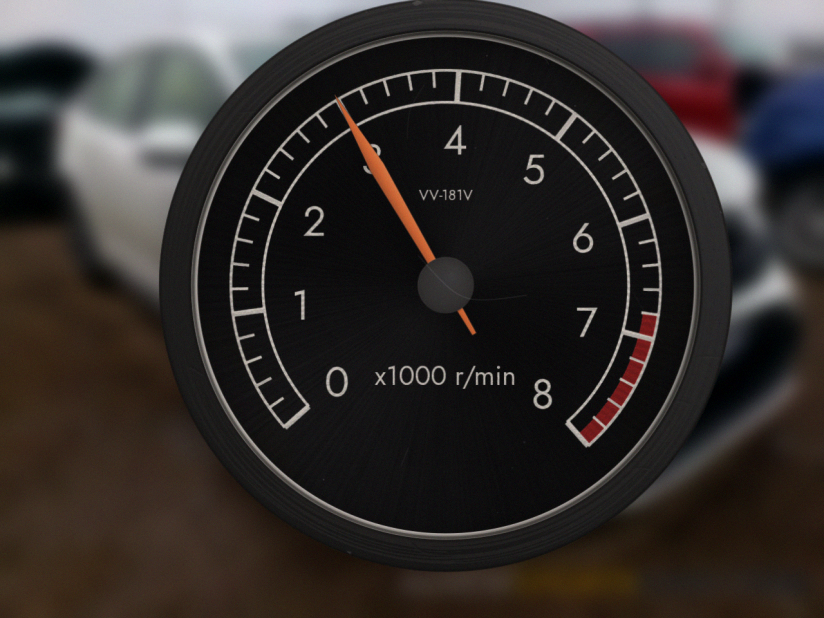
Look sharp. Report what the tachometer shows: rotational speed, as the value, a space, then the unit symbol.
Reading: 3000 rpm
